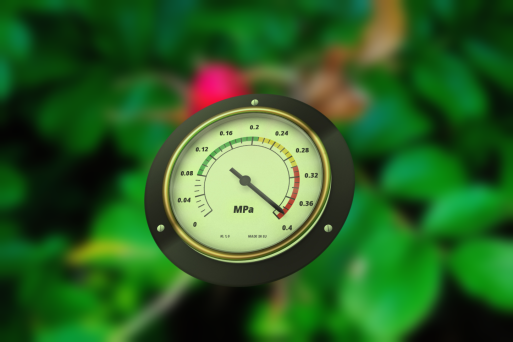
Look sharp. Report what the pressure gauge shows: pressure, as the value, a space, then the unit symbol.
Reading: 0.39 MPa
